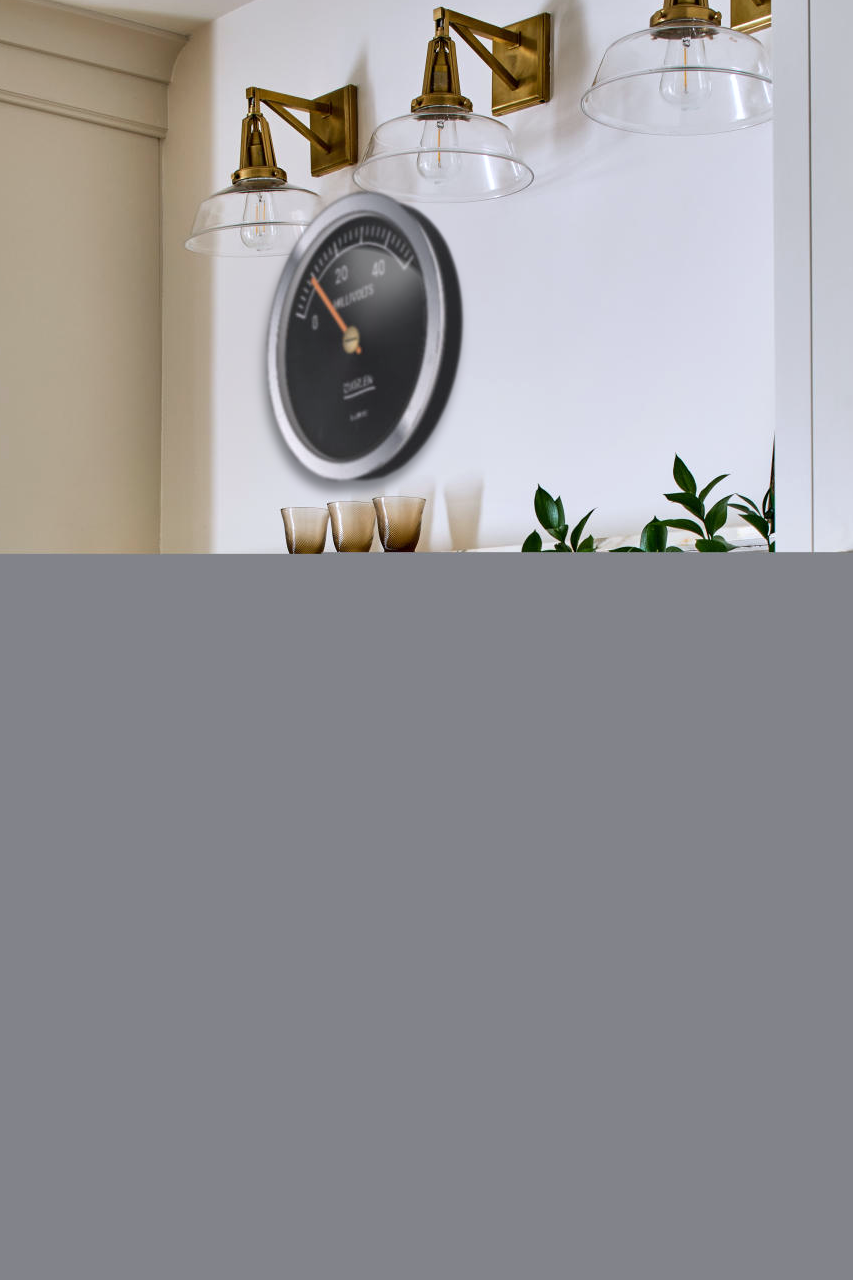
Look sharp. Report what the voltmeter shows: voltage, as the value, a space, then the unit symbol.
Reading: 10 mV
